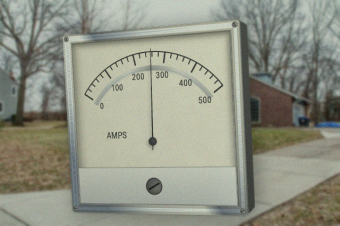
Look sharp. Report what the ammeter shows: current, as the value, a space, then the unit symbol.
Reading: 260 A
